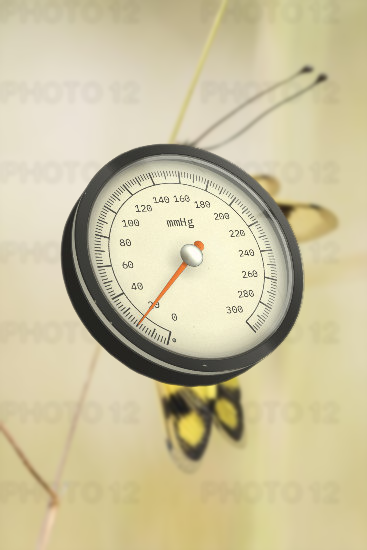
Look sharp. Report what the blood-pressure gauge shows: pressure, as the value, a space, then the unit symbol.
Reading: 20 mmHg
